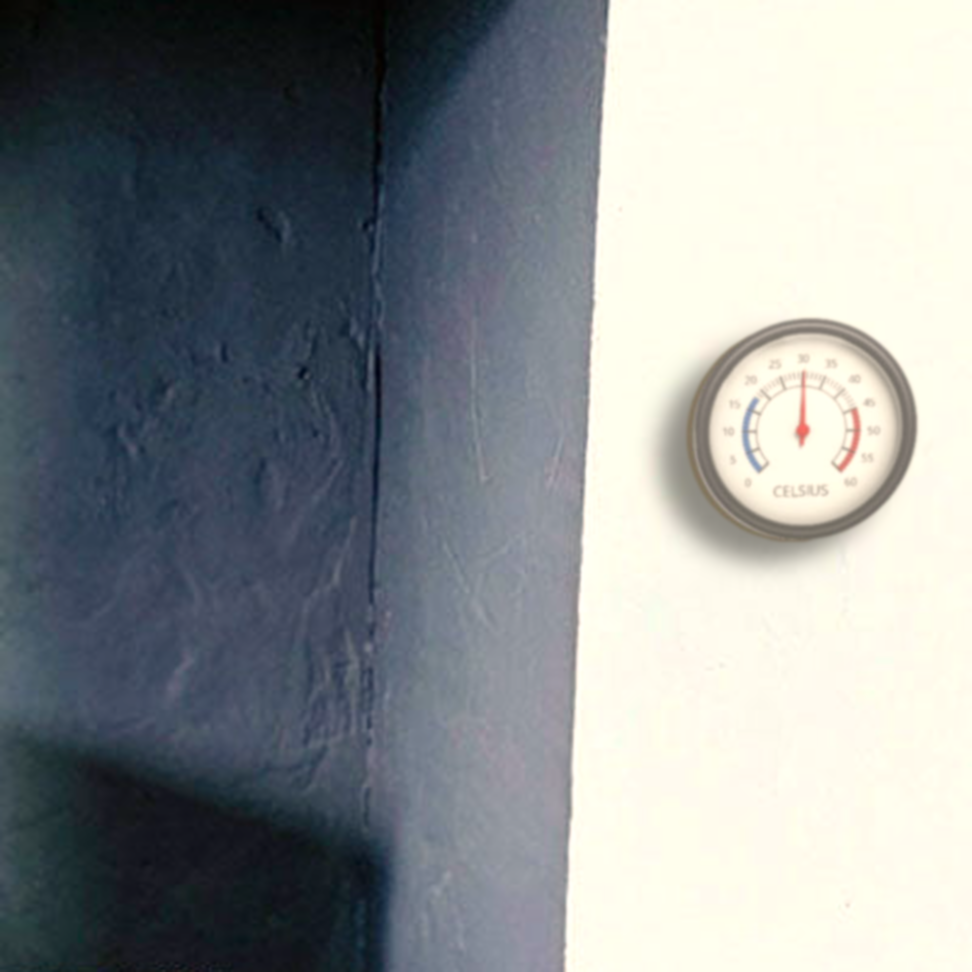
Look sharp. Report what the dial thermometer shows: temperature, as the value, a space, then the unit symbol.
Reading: 30 °C
